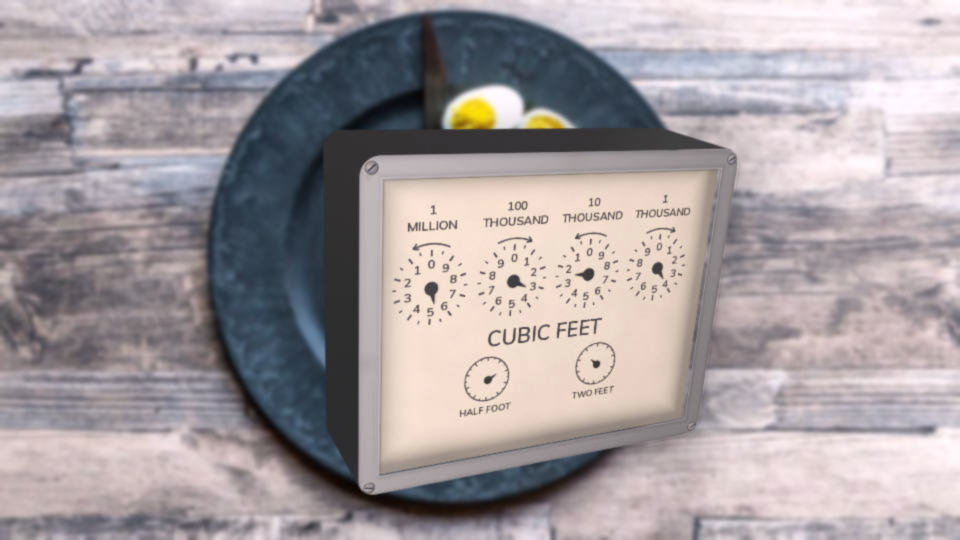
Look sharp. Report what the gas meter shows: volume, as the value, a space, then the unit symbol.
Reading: 532400 ft³
